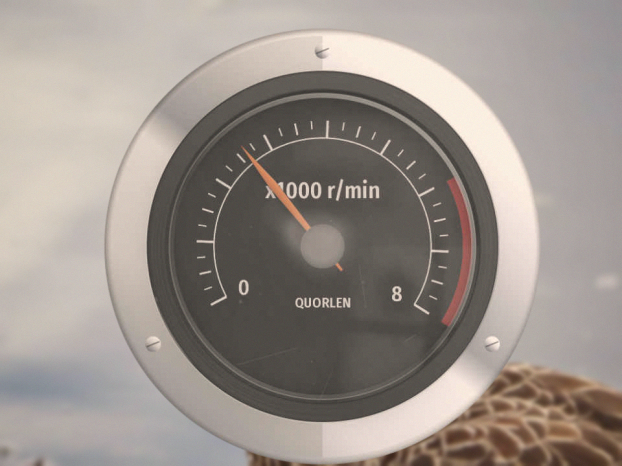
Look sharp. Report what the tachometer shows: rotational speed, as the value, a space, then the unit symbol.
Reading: 2625 rpm
